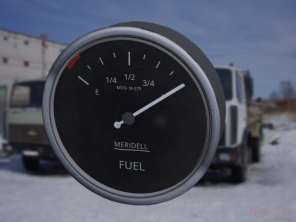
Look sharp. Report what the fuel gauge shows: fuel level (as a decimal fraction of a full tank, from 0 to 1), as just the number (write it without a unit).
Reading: 1
